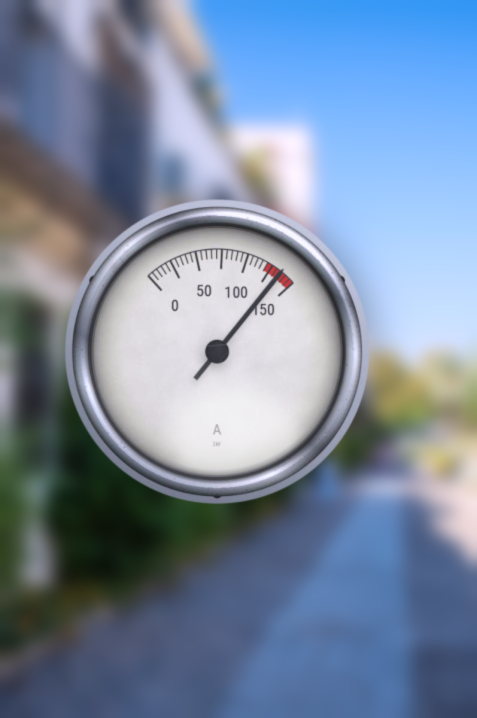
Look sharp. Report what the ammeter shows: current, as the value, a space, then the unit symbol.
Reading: 135 A
